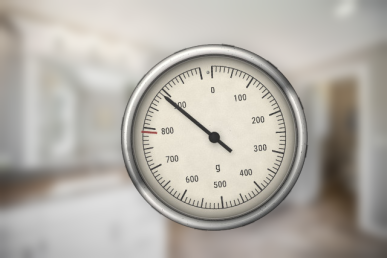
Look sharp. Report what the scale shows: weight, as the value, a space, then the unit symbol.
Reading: 890 g
